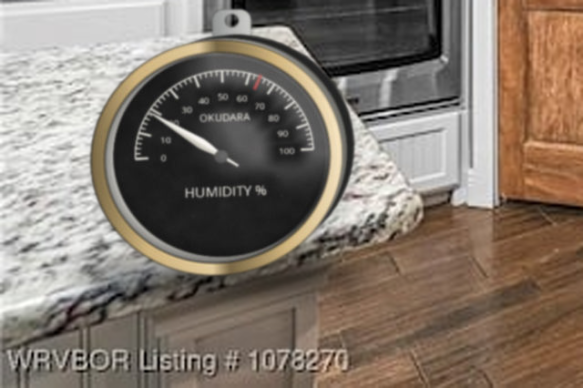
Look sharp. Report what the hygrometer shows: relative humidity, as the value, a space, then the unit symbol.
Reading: 20 %
